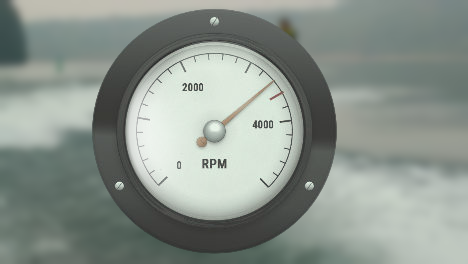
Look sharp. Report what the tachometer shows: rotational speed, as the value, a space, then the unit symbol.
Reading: 3400 rpm
